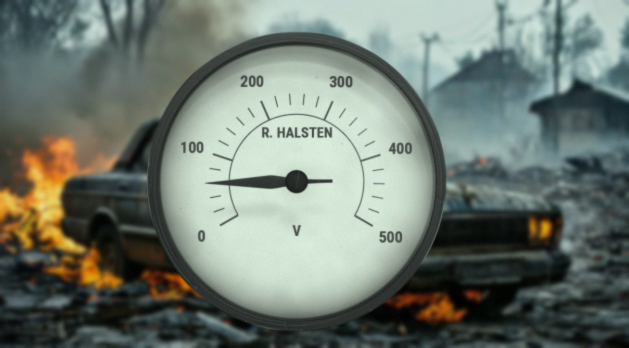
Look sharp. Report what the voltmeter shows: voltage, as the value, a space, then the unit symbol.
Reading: 60 V
